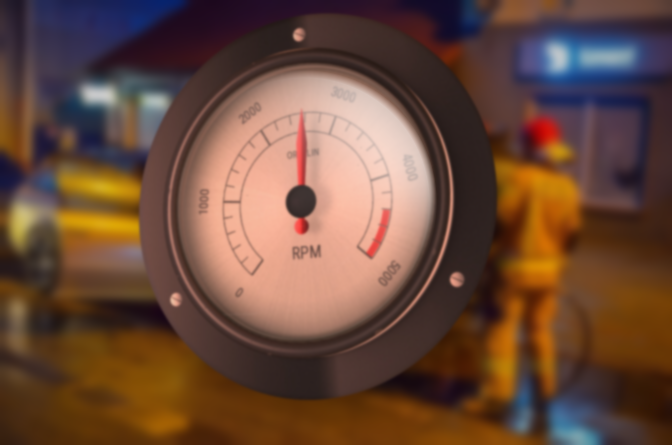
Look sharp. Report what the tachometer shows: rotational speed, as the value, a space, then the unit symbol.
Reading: 2600 rpm
